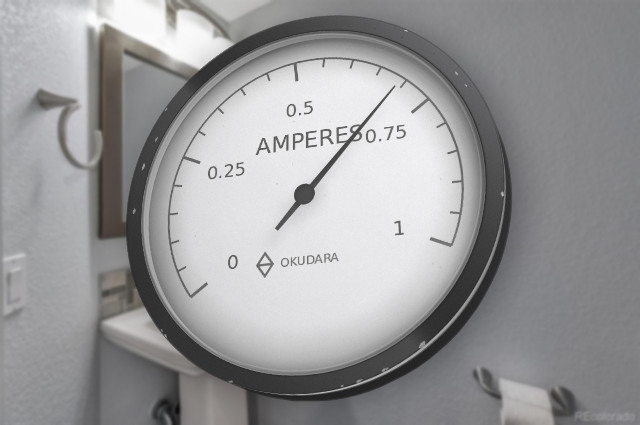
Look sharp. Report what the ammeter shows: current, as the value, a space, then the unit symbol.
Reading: 0.7 A
